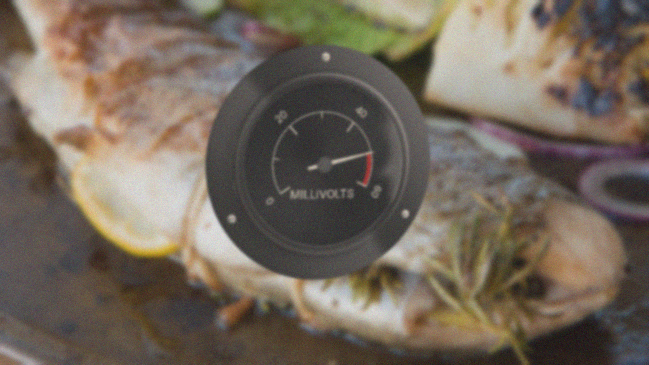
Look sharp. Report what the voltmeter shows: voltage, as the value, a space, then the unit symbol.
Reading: 50 mV
